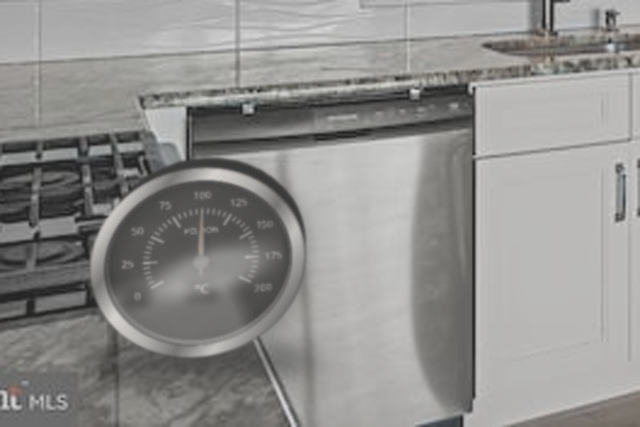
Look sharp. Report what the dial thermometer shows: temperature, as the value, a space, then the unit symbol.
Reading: 100 °C
